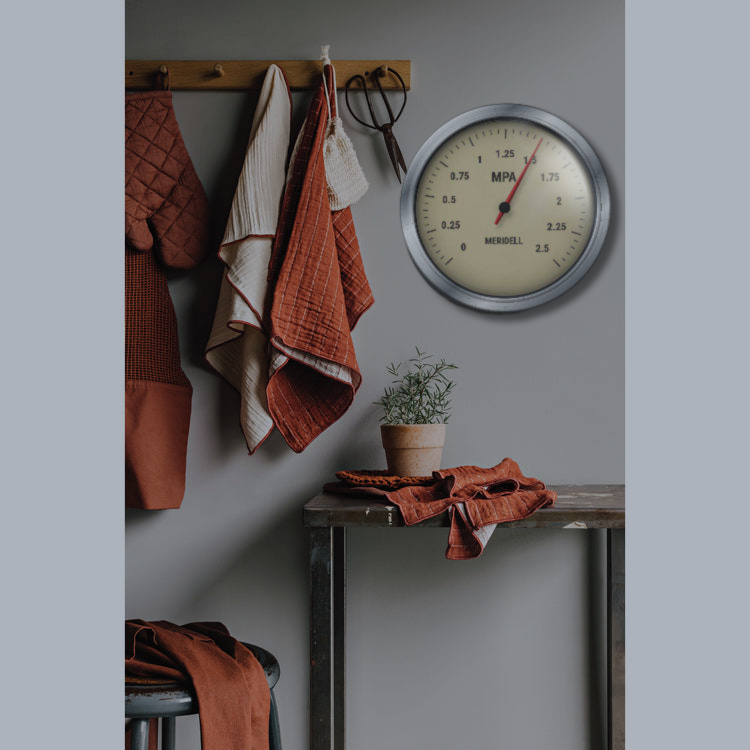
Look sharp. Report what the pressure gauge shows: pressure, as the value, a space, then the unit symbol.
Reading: 1.5 MPa
